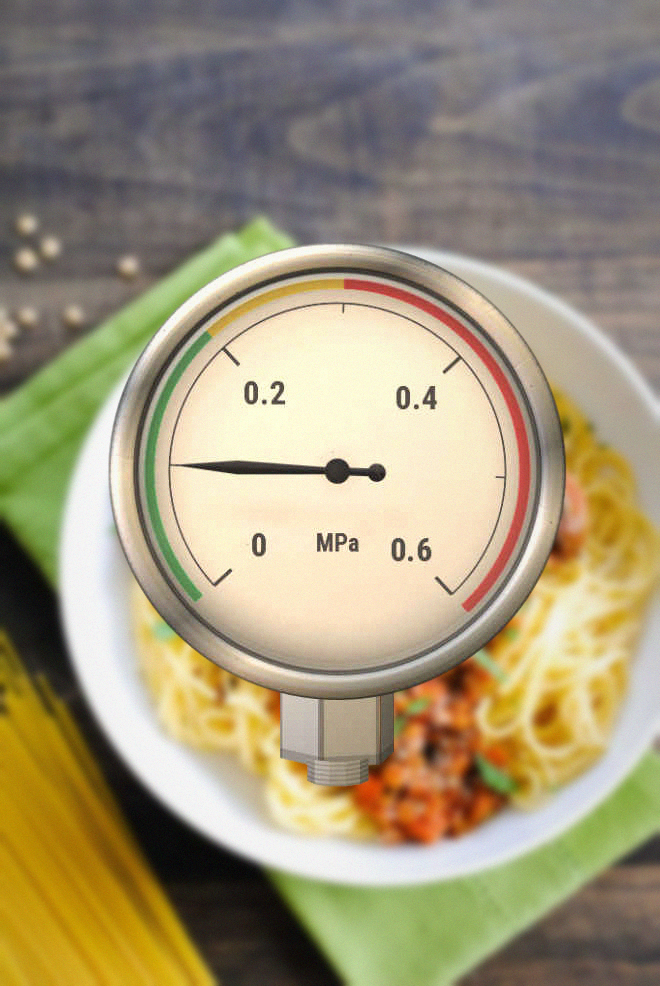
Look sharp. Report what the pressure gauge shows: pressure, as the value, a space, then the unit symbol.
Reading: 0.1 MPa
